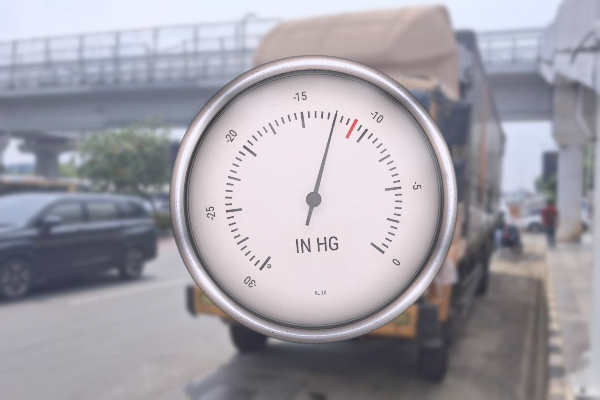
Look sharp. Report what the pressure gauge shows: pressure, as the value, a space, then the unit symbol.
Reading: -12.5 inHg
